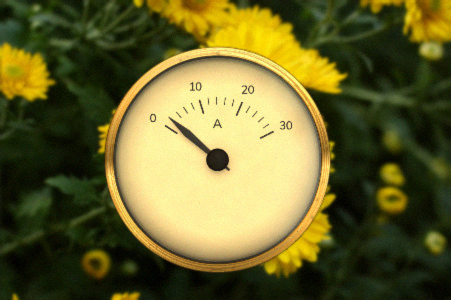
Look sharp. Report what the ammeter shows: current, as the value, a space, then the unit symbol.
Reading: 2 A
